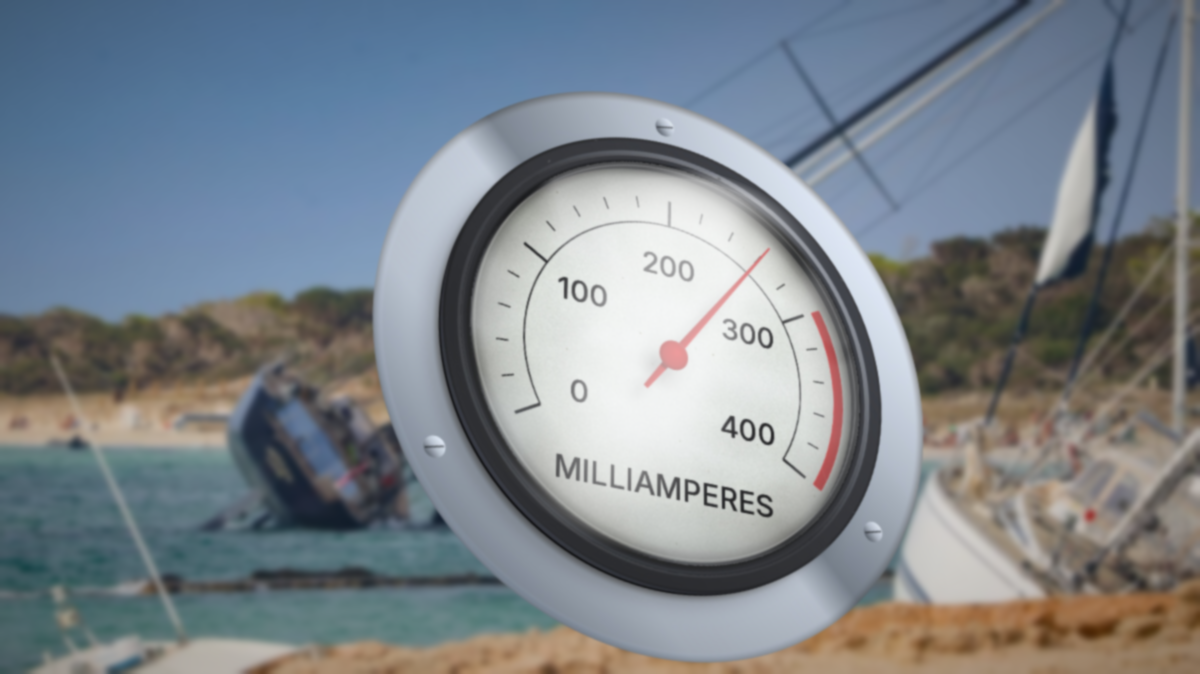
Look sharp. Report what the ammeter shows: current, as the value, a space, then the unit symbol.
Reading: 260 mA
